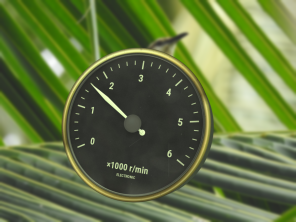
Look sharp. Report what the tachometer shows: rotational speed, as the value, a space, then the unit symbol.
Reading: 1600 rpm
